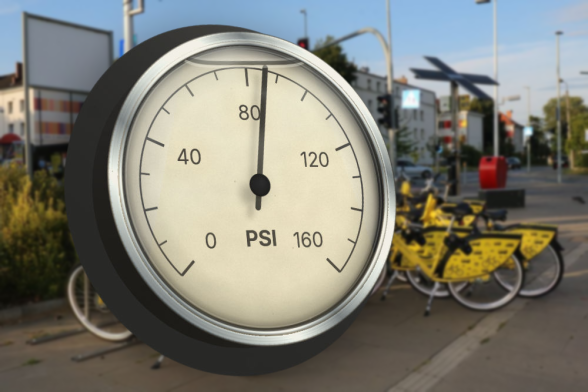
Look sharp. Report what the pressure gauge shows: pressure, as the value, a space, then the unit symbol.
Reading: 85 psi
